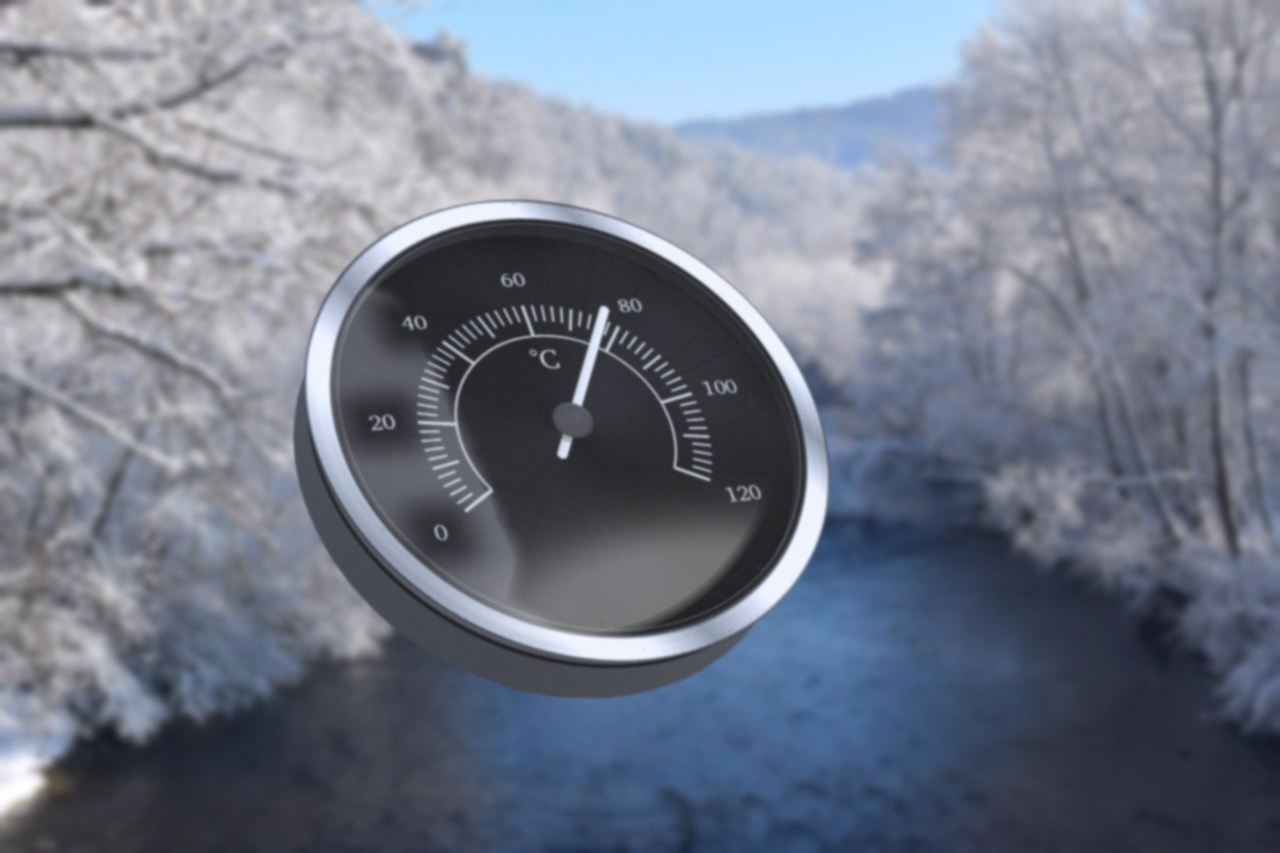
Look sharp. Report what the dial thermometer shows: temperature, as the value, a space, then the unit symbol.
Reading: 76 °C
